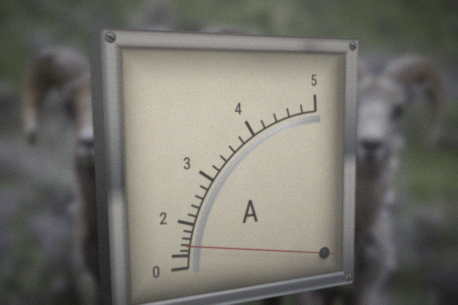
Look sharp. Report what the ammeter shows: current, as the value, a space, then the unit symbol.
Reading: 1.4 A
